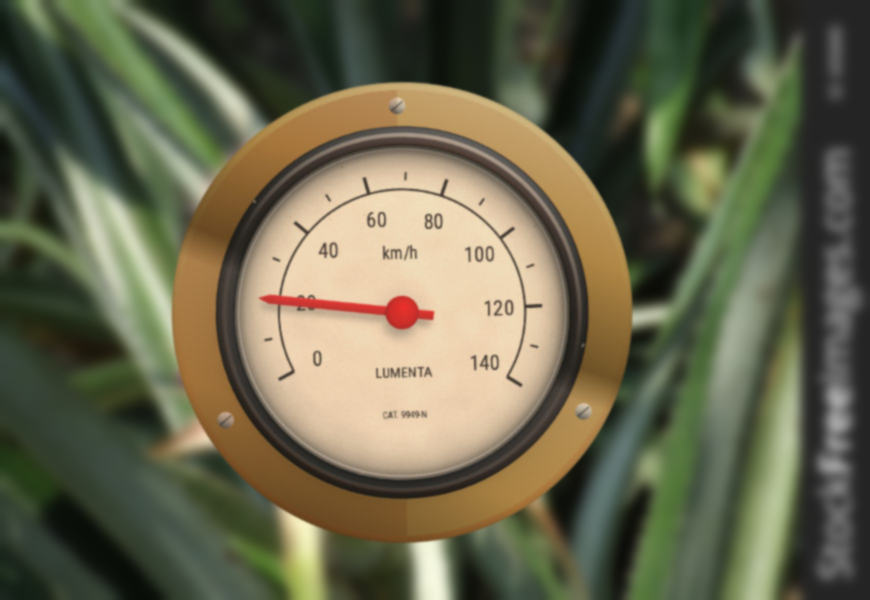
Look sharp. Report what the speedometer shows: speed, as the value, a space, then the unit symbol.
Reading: 20 km/h
